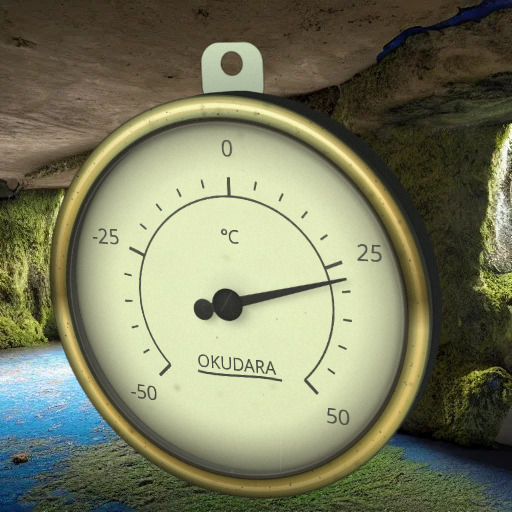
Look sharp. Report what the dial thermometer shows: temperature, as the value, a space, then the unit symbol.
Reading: 27.5 °C
